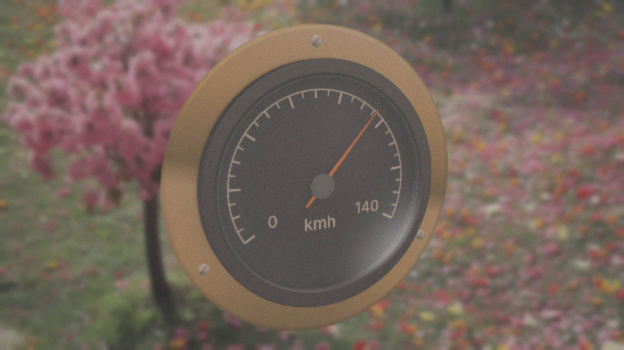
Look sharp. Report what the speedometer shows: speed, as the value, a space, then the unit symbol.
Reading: 95 km/h
